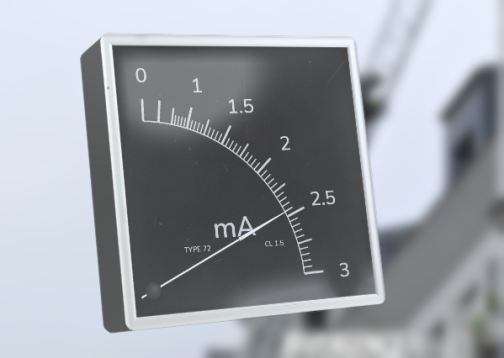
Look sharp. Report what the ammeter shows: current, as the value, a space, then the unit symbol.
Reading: 2.45 mA
